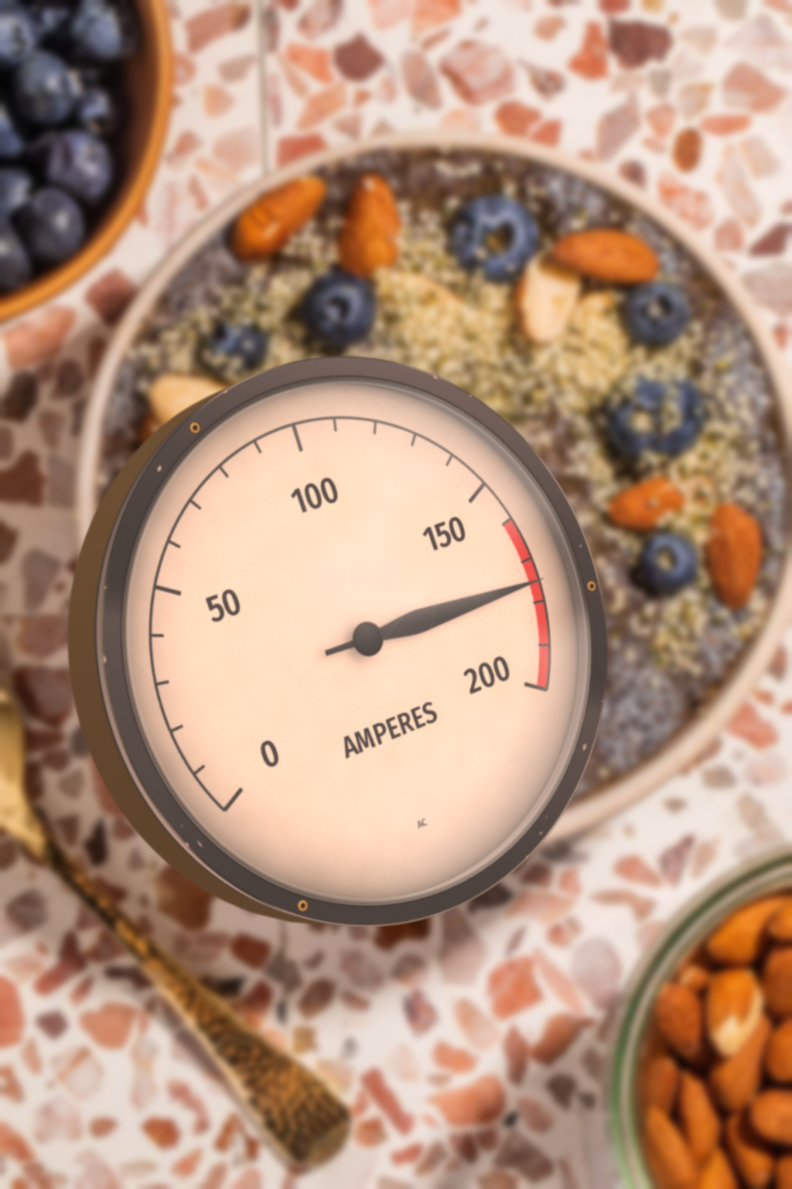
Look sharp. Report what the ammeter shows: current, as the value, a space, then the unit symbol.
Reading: 175 A
